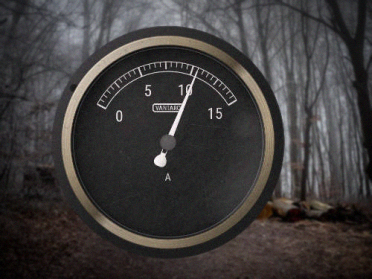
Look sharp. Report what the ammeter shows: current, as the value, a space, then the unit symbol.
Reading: 10.5 A
